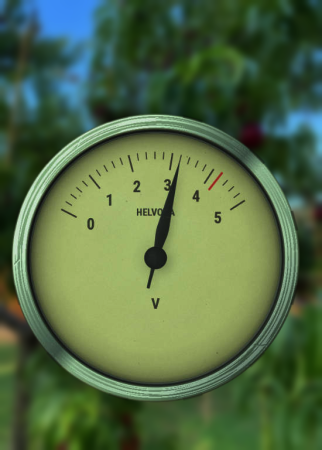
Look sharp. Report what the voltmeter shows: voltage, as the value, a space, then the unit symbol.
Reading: 3.2 V
